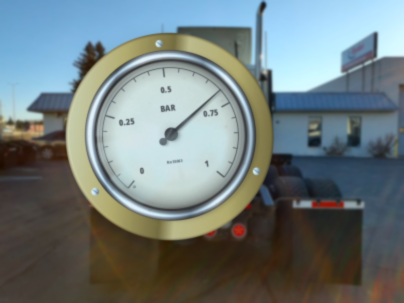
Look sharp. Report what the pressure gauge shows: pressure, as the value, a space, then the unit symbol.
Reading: 0.7 bar
